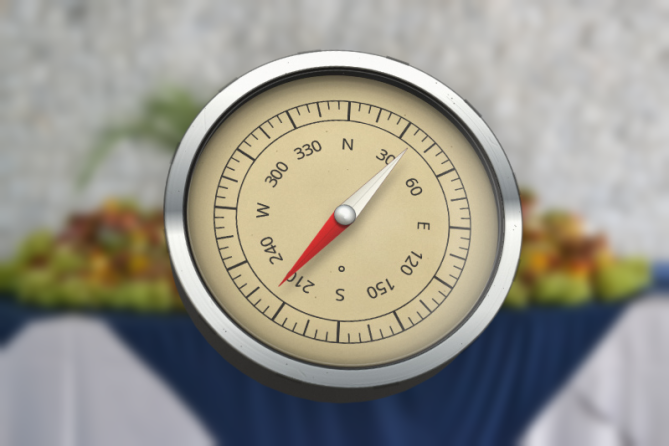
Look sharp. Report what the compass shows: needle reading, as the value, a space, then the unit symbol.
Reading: 217.5 °
